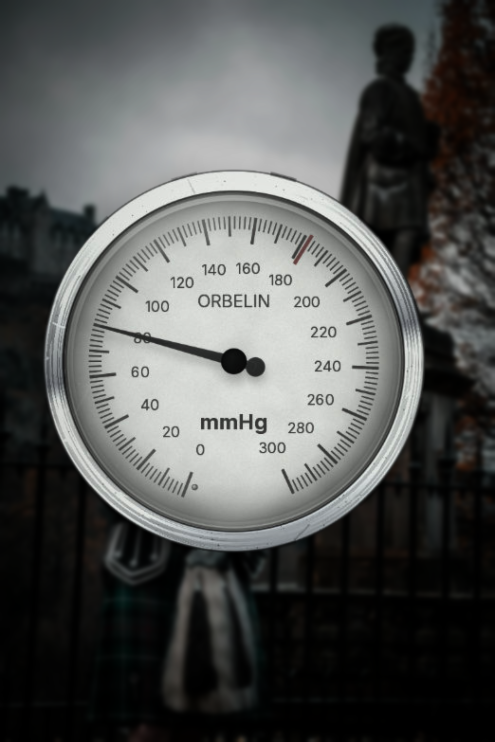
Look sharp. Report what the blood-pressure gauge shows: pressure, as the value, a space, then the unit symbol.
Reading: 80 mmHg
